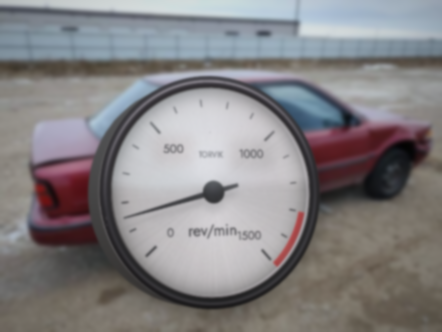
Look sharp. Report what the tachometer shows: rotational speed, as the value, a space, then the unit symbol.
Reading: 150 rpm
